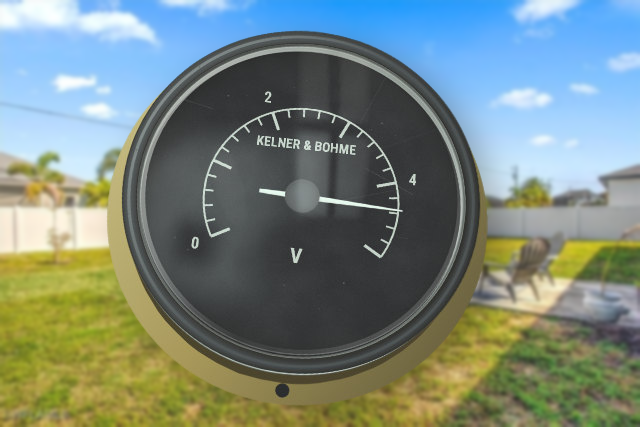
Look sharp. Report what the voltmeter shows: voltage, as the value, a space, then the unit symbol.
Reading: 4.4 V
